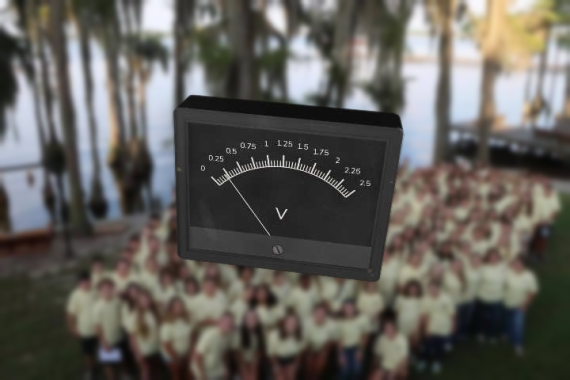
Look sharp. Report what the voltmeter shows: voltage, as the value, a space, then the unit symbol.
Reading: 0.25 V
